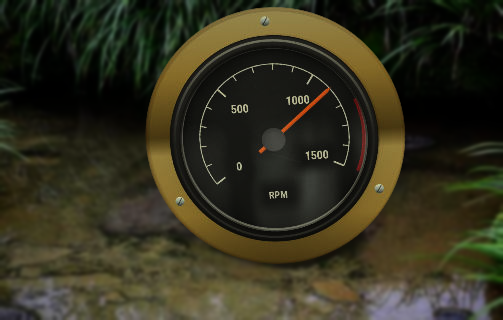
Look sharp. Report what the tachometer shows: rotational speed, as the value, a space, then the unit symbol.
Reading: 1100 rpm
